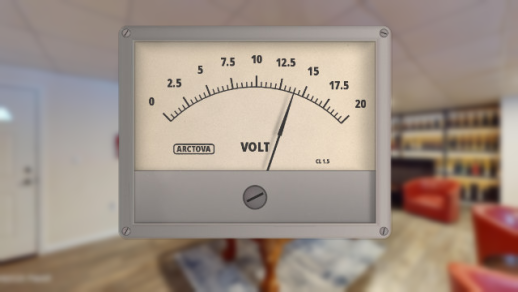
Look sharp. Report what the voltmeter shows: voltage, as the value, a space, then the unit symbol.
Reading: 14 V
